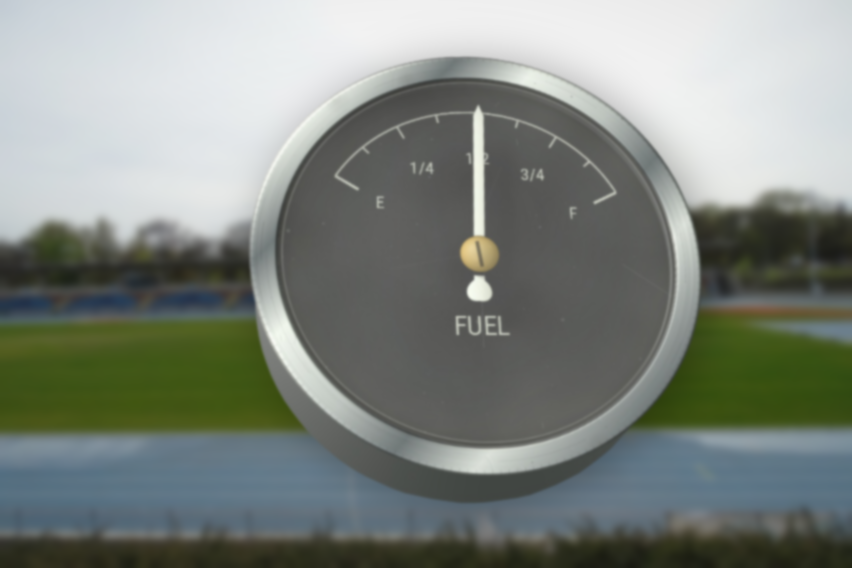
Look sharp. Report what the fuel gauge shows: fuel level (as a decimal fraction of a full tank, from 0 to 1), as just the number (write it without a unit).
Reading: 0.5
